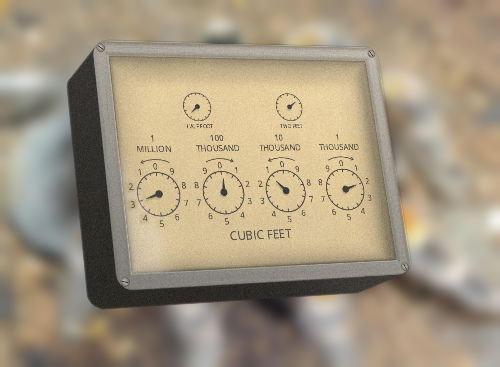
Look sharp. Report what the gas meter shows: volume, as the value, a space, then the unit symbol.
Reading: 301200 ft³
